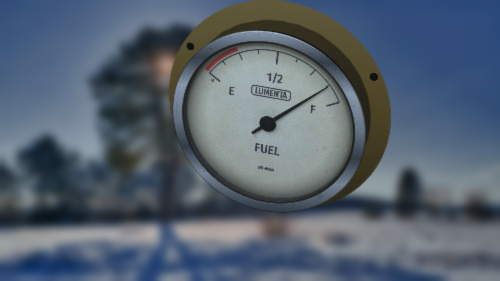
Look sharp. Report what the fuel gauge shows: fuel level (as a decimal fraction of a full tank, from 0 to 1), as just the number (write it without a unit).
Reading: 0.875
